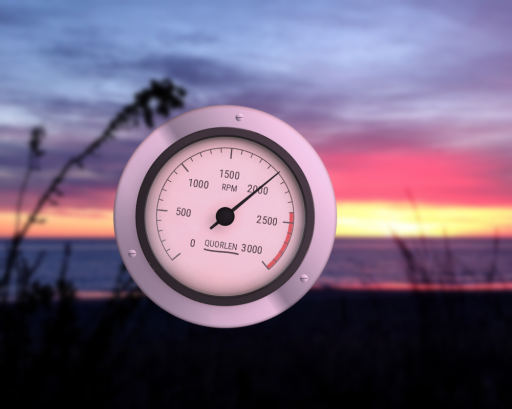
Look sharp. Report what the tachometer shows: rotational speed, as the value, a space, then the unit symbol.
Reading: 2000 rpm
